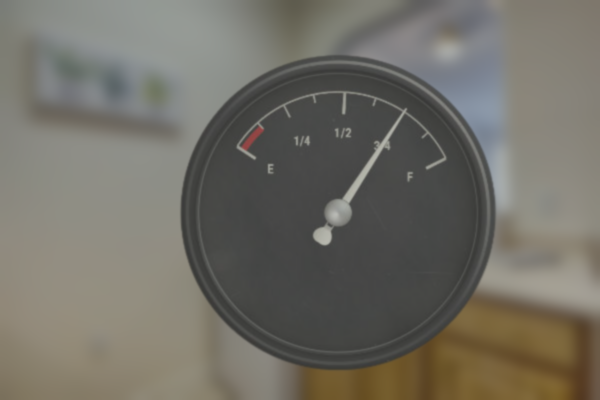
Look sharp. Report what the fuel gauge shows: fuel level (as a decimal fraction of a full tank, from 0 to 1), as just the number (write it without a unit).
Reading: 0.75
